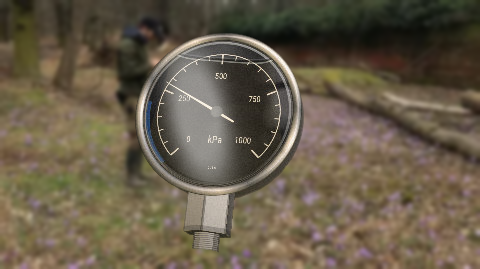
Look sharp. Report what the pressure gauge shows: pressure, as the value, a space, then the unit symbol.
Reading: 275 kPa
